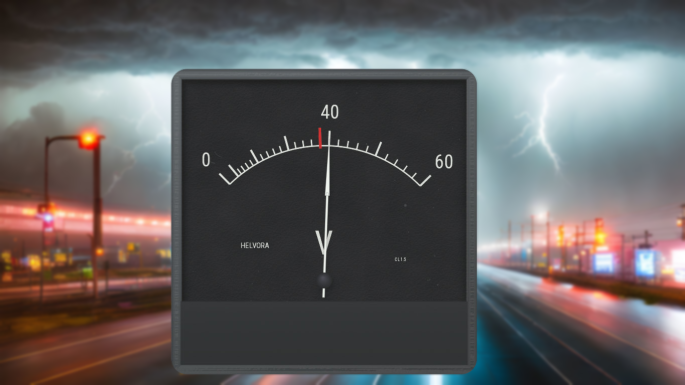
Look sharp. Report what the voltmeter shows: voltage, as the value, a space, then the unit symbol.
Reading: 40 V
